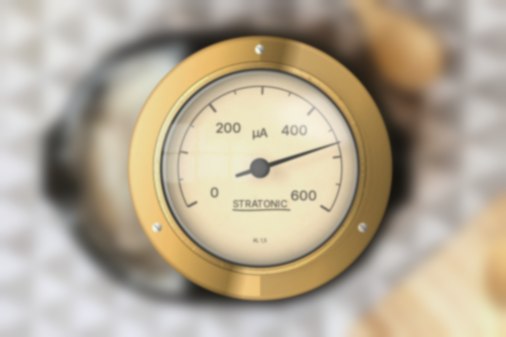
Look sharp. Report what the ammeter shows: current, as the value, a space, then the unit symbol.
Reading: 475 µA
